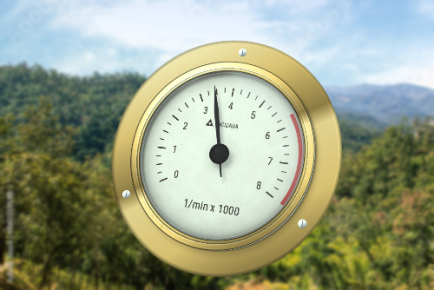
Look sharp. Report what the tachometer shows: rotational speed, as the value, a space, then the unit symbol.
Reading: 3500 rpm
